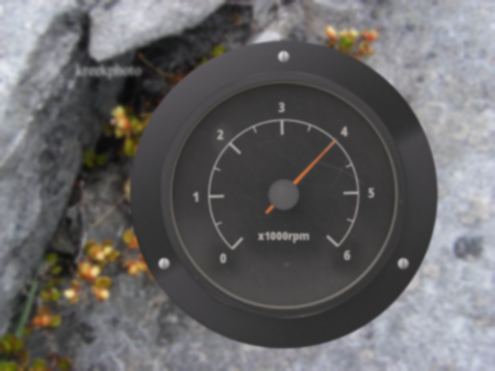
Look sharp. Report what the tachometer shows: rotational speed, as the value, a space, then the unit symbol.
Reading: 4000 rpm
